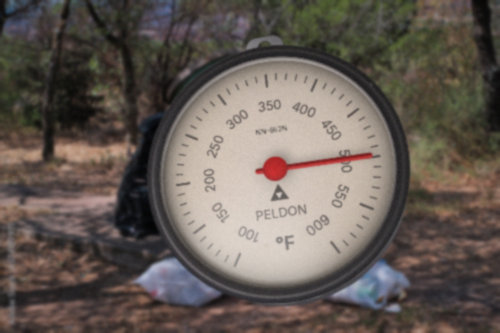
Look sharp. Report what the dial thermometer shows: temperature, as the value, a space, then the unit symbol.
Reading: 500 °F
